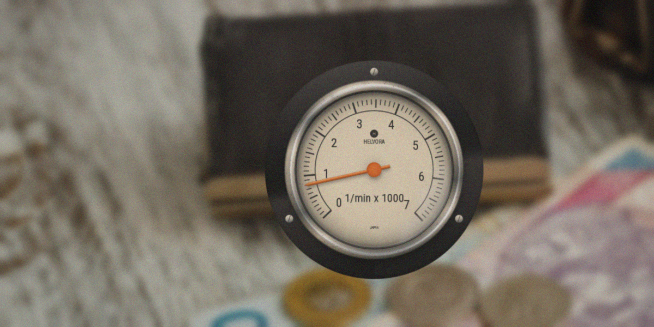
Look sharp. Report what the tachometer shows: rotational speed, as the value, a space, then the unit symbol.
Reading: 800 rpm
